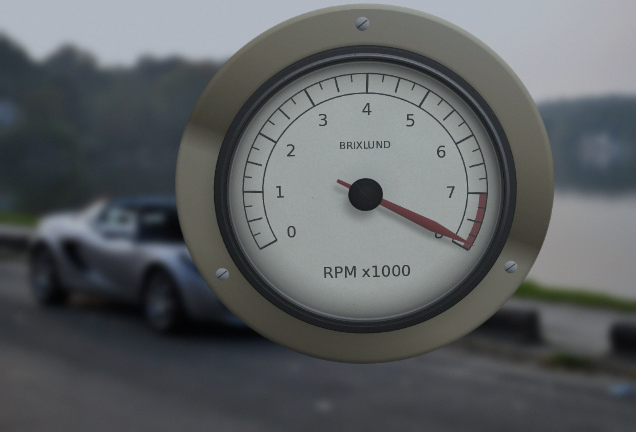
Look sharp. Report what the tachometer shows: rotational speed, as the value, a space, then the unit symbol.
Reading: 7875 rpm
